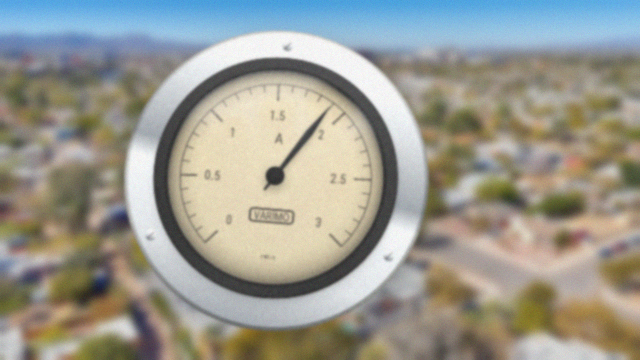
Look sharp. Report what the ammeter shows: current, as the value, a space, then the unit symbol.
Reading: 1.9 A
